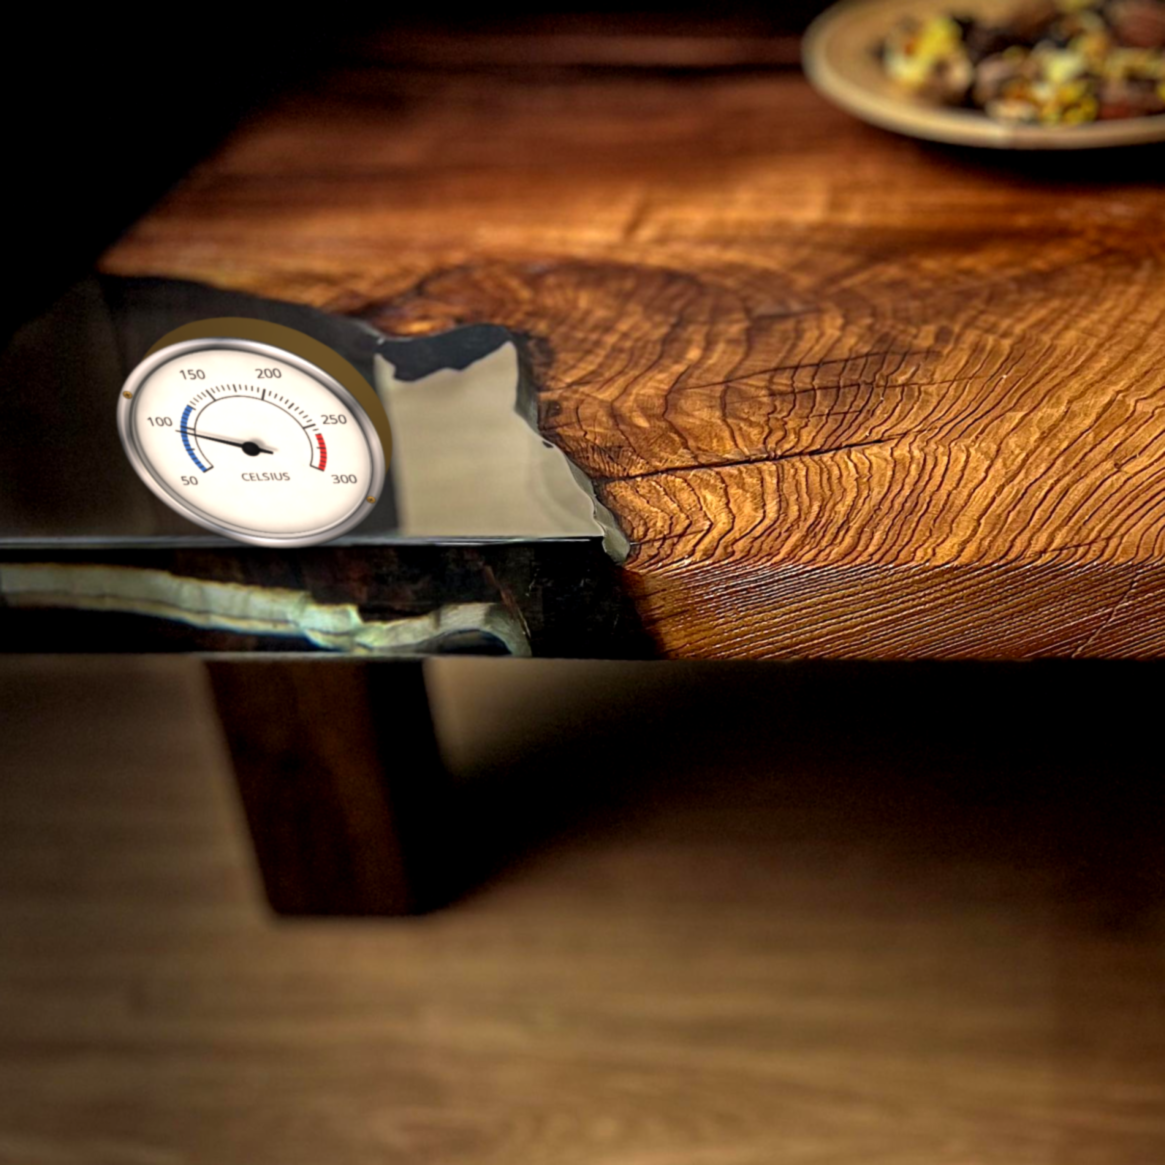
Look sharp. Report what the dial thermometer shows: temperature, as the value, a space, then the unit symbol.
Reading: 100 °C
